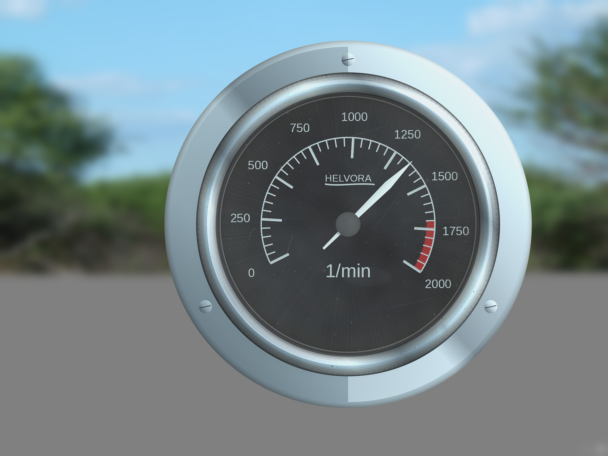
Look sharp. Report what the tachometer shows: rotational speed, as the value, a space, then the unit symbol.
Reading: 1350 rpm
